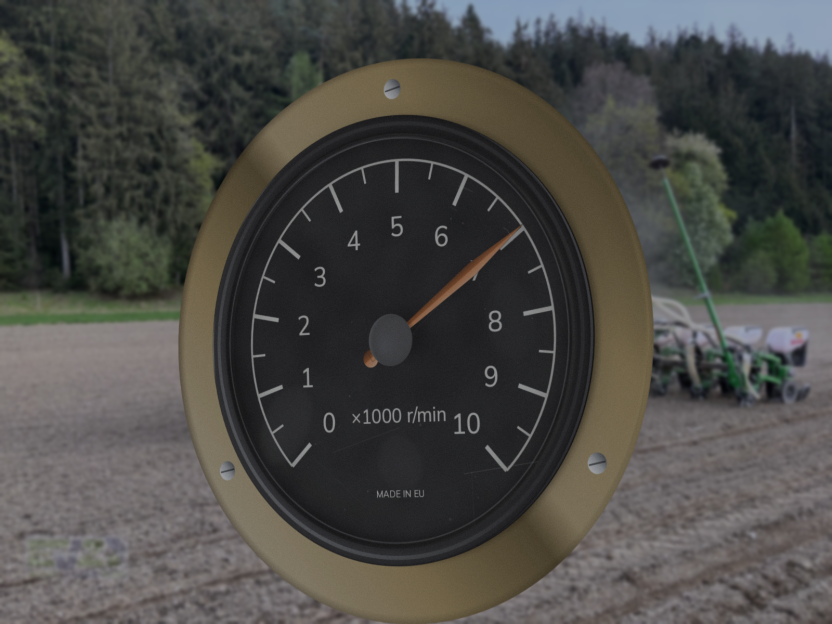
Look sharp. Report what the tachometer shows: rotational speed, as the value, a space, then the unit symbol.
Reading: 7000 rpm
